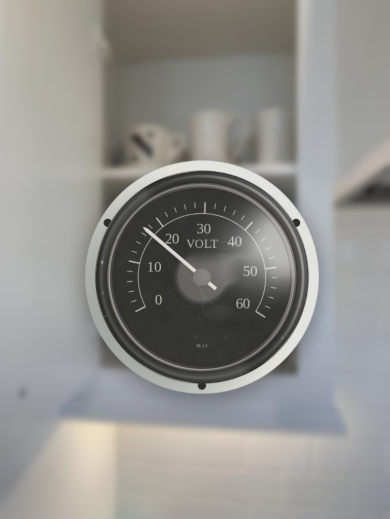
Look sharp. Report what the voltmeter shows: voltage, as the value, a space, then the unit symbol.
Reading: 17 V
